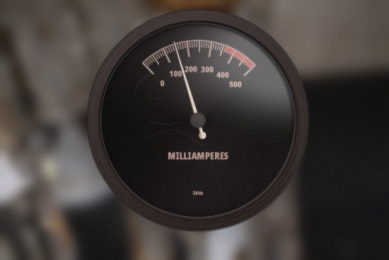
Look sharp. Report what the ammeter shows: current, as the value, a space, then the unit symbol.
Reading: 150 mA
